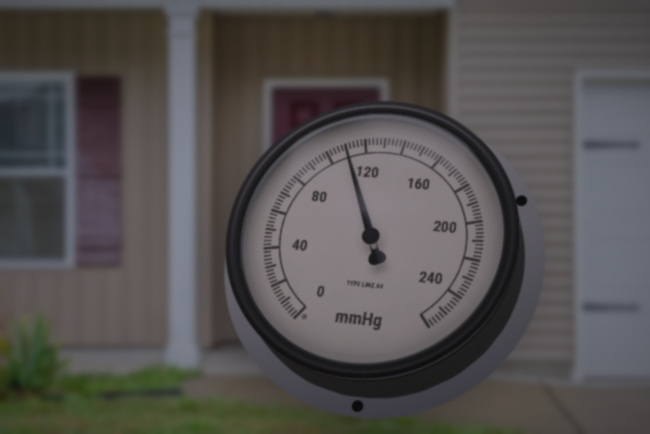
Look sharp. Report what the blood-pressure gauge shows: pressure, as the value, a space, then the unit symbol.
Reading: 110 mmHg
